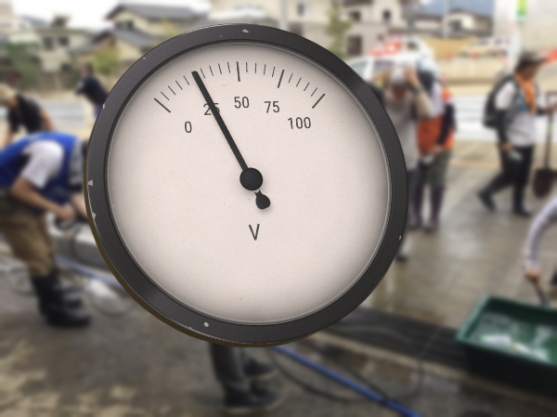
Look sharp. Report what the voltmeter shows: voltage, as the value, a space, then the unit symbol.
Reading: 25 V
